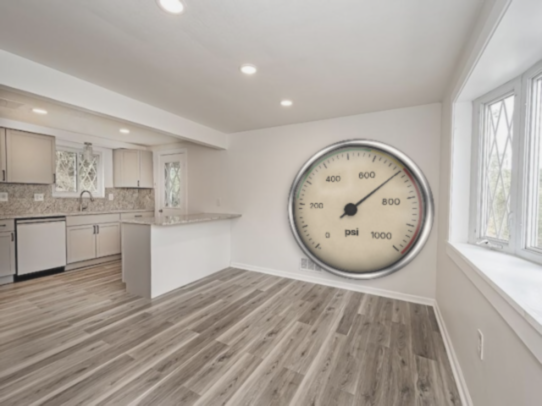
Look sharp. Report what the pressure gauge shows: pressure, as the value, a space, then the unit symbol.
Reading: 700 psi
